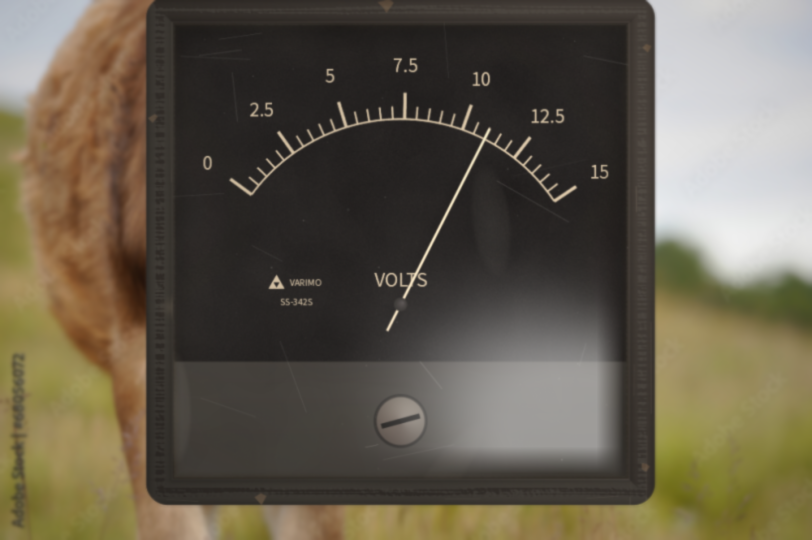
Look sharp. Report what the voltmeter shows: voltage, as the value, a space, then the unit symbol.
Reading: 11 V
